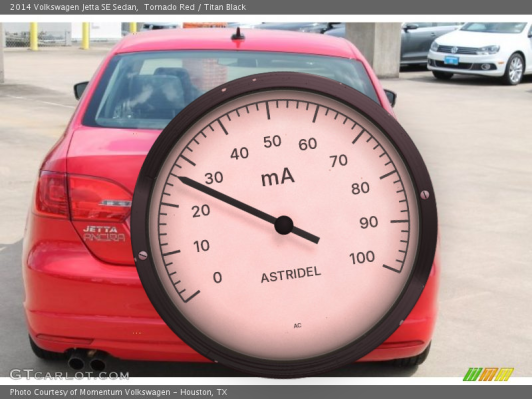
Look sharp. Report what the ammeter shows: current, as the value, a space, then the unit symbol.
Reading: 26 mA
